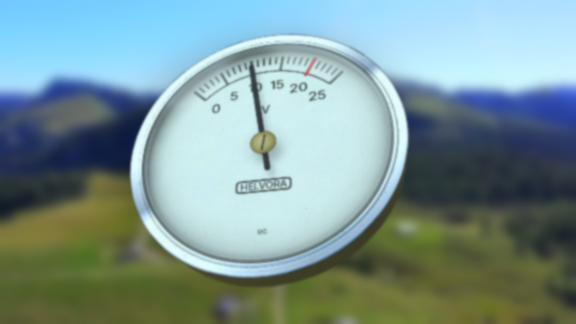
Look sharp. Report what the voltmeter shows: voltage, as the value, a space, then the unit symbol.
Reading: 10 V
